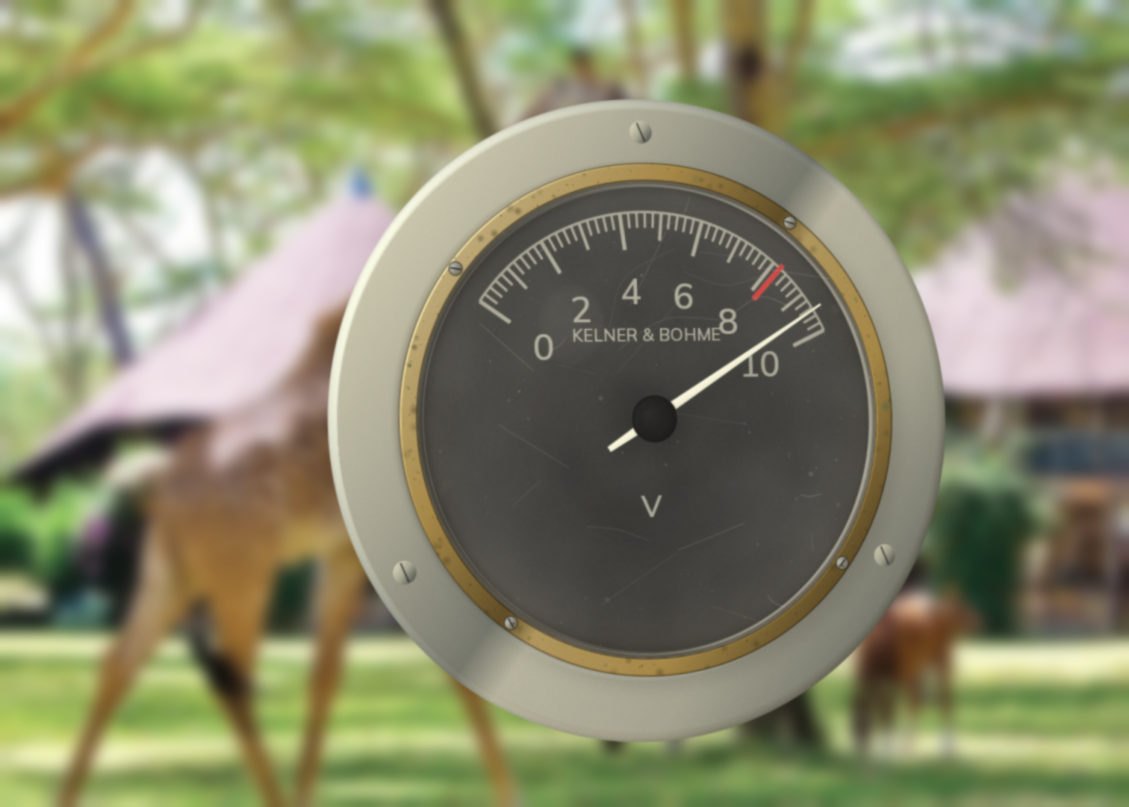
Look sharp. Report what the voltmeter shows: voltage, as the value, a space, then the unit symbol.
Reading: 9.4 V
